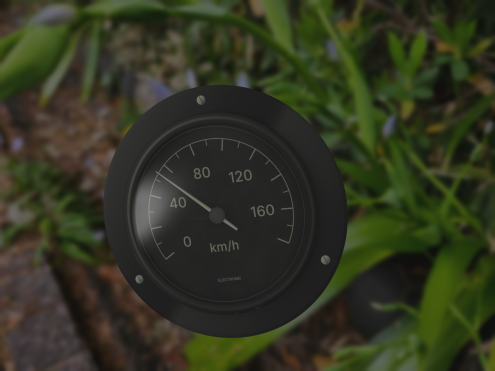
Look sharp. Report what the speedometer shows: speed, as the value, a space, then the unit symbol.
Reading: 55 km/h
